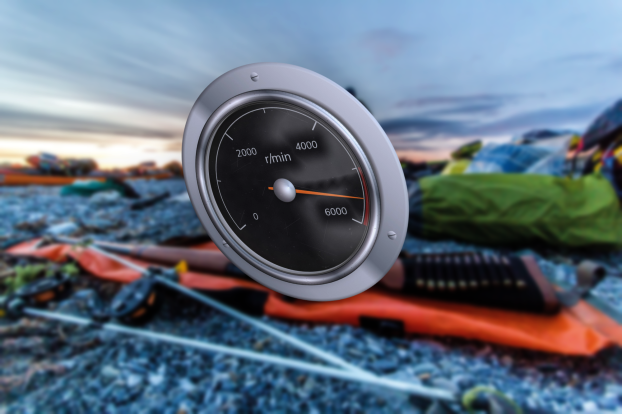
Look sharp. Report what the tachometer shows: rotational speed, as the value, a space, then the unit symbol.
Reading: 5500 rpm
